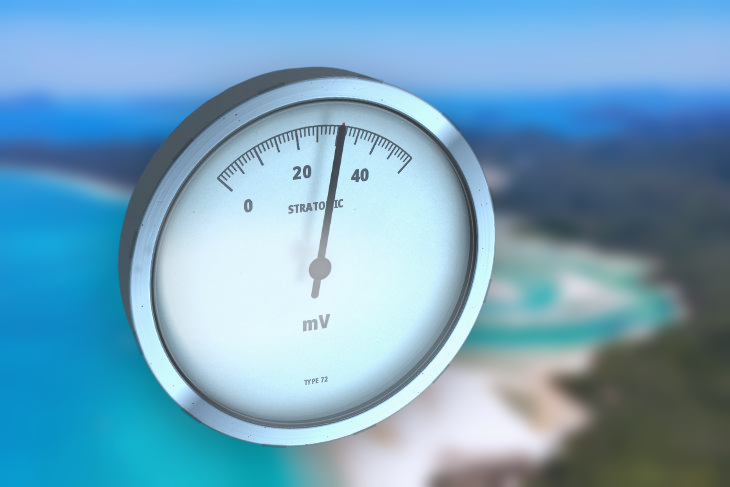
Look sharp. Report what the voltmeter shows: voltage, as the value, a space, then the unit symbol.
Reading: 30 mV
